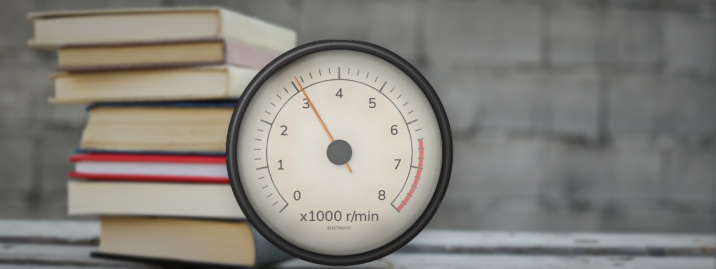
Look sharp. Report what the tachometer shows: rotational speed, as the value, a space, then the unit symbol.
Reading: 3100 rpm
